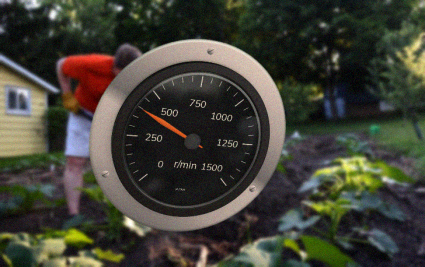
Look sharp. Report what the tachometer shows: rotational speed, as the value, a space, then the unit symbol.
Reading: 400 rpm
